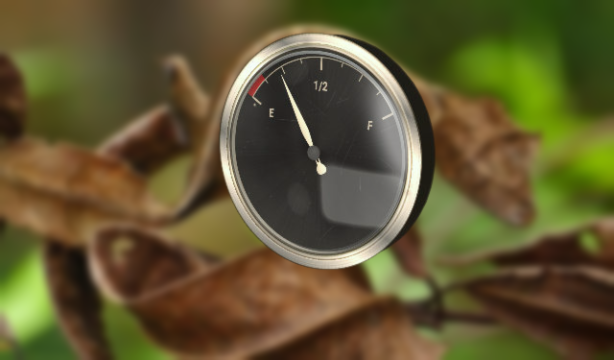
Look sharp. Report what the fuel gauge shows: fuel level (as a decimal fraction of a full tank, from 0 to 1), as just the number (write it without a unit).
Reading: 0.25
